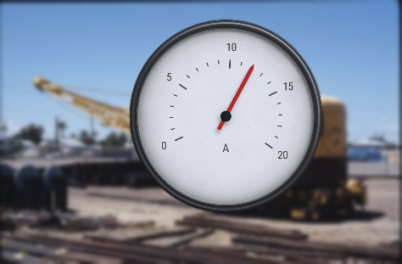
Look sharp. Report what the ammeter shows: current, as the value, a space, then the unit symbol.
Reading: 12 A
